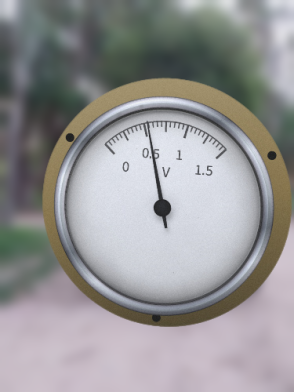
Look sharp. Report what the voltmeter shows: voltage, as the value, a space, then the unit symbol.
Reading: 0.55 V
